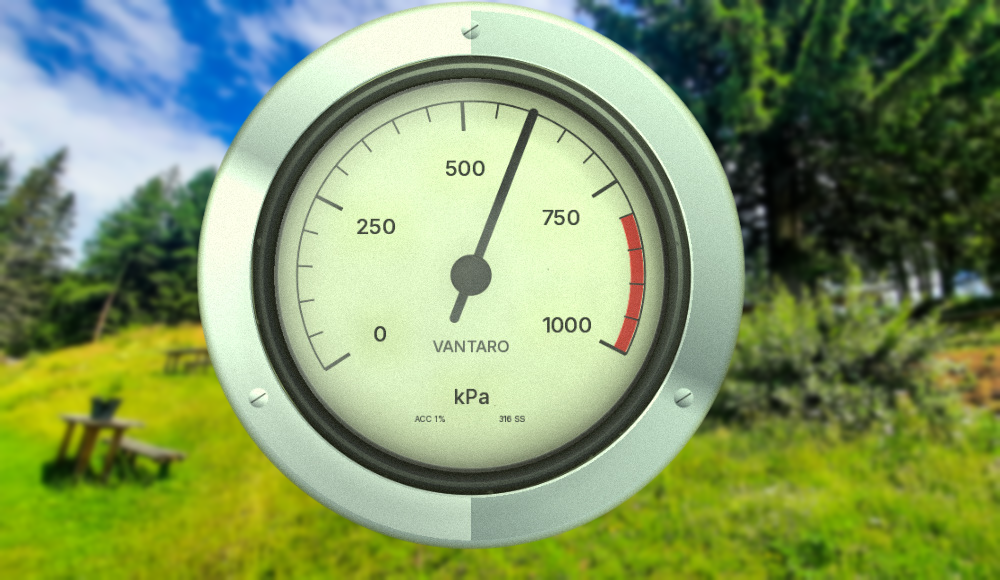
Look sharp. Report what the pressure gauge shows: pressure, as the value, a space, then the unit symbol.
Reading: 600 kPa
